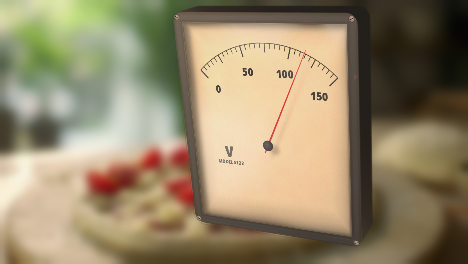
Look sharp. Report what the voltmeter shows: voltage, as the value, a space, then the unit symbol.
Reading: 115 V
